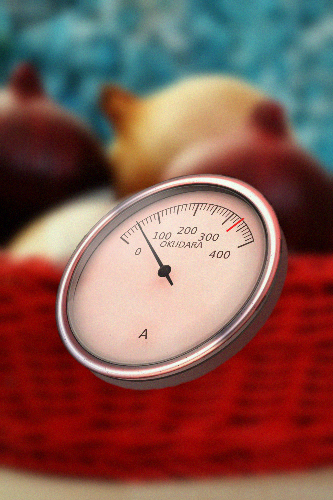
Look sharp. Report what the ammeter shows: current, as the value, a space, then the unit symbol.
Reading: 50 A
